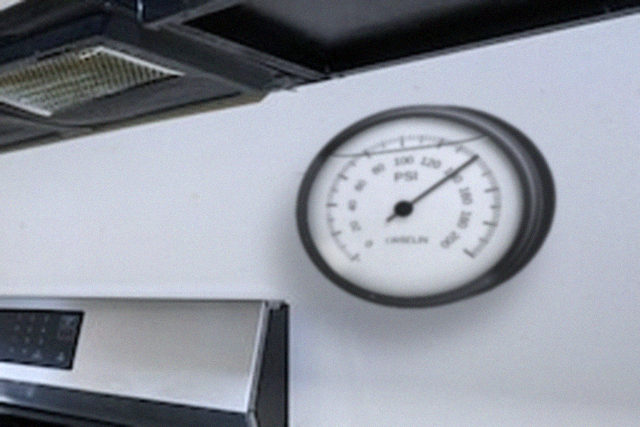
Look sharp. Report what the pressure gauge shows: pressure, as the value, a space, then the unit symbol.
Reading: 140 psi
